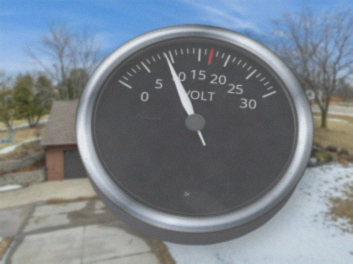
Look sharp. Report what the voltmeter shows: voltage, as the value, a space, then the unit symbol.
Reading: 9 V
